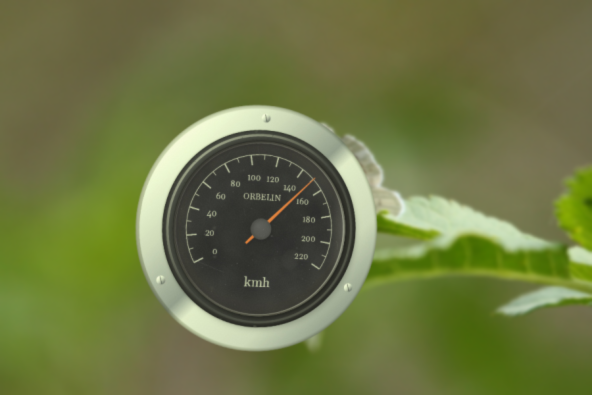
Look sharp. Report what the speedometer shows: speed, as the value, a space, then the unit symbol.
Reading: 150 km/h
